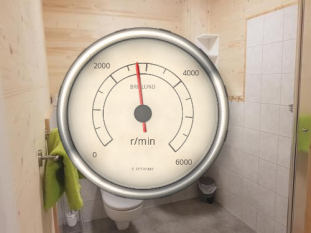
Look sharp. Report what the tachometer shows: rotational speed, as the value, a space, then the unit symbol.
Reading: 2750 rpm
